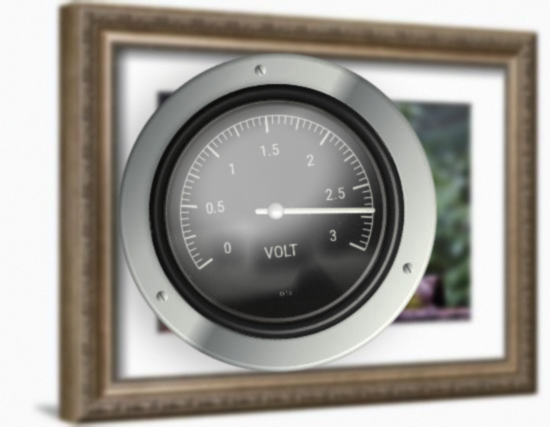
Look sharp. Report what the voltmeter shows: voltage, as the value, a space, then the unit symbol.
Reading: 2.7 V
